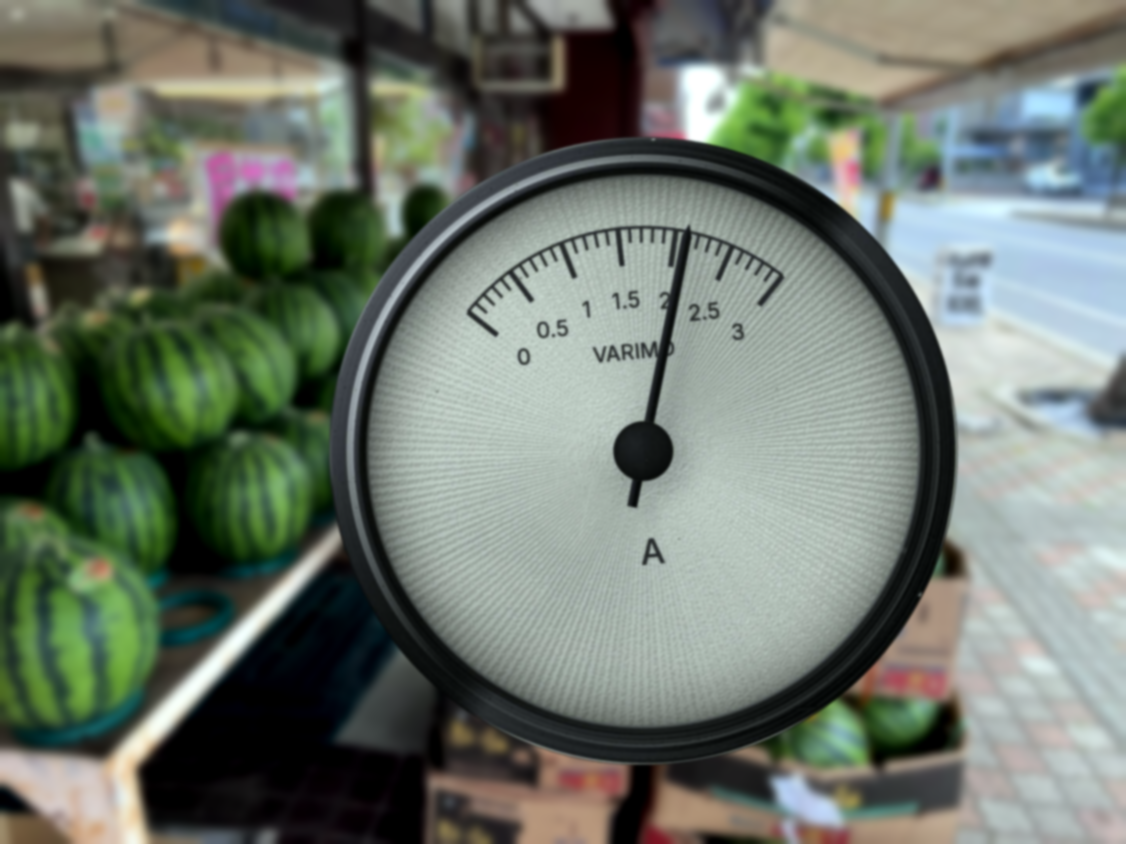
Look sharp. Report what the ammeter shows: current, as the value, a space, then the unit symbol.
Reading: 2.1 A
